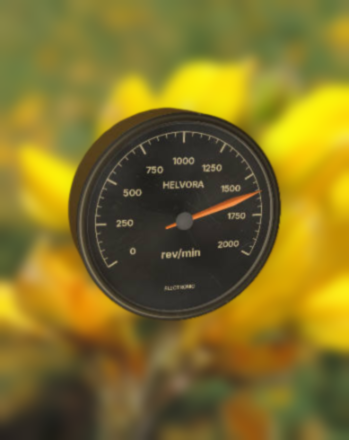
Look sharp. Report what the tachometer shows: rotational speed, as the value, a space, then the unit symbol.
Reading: 1600 rpm
